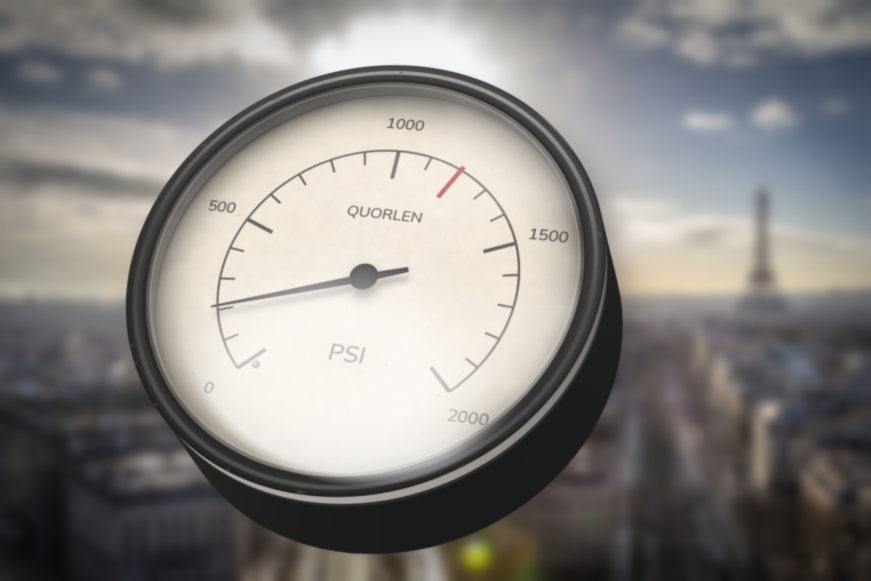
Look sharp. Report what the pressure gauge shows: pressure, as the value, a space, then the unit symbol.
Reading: 200 psi
